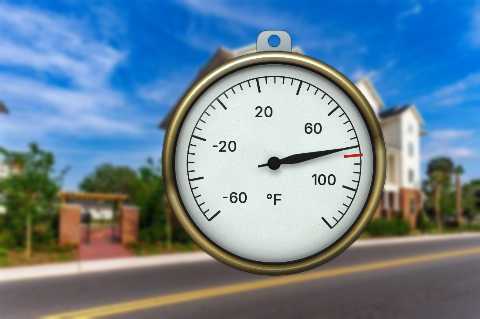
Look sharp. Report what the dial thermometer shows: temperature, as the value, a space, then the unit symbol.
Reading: 80 °F
